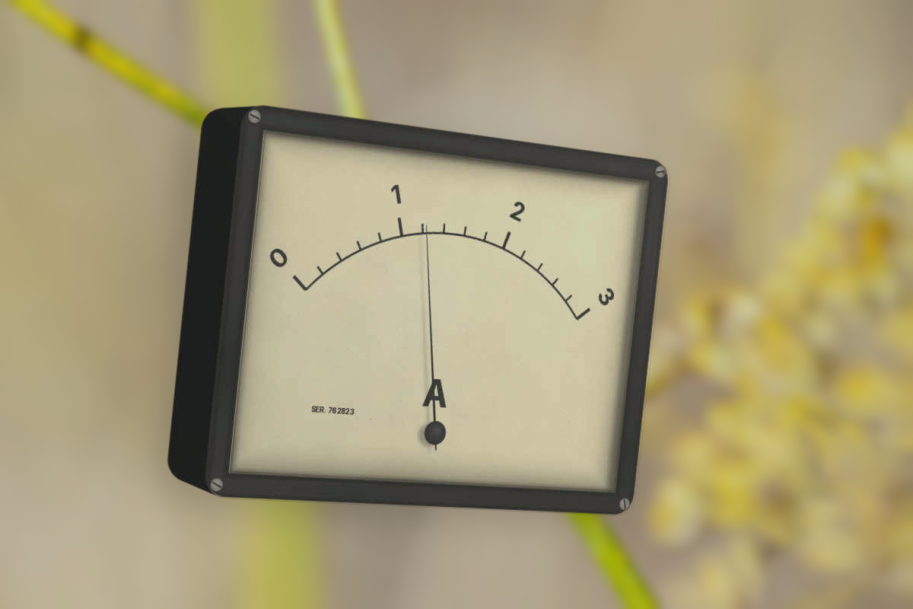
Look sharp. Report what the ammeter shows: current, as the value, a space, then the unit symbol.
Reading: 1.2 A
